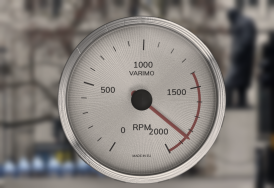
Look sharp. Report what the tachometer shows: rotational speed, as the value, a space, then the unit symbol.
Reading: 1850 rpm
